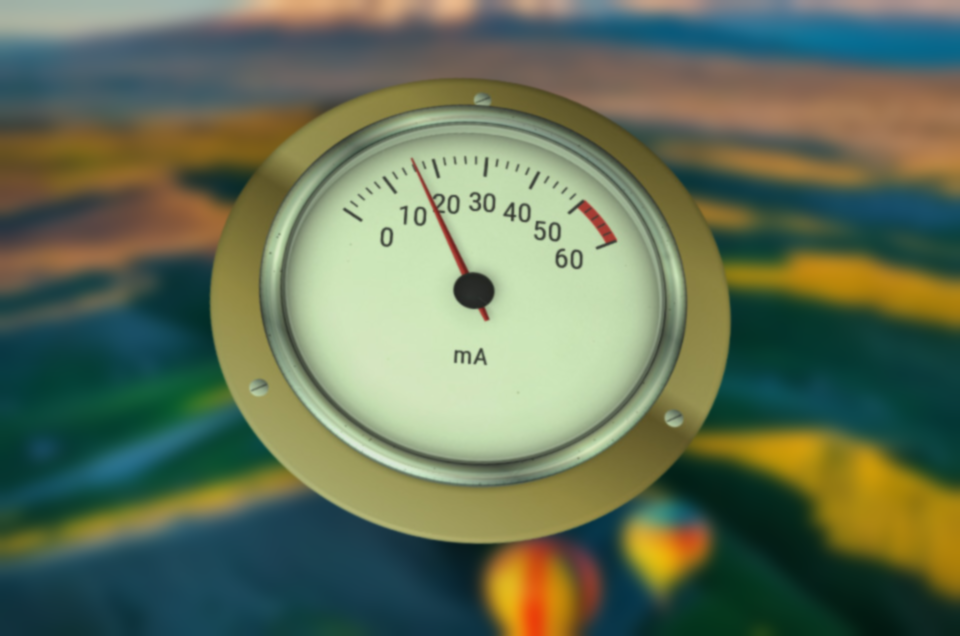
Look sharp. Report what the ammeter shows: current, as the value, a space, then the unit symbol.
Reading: 16 mA
